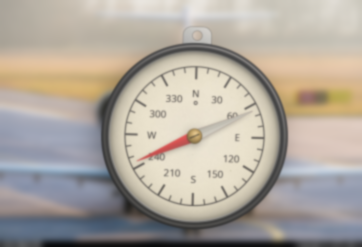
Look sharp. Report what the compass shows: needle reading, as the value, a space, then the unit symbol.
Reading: 245 °
